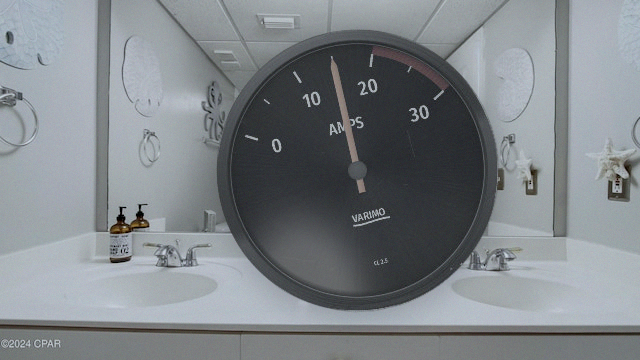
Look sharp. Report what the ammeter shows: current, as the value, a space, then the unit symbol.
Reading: 15 A
